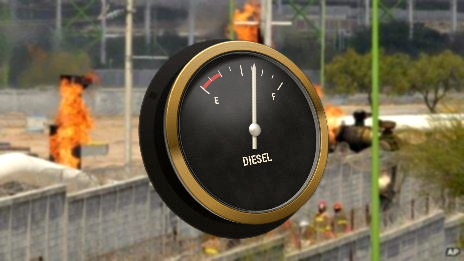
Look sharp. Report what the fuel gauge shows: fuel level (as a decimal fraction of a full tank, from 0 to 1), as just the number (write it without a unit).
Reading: 0.625
